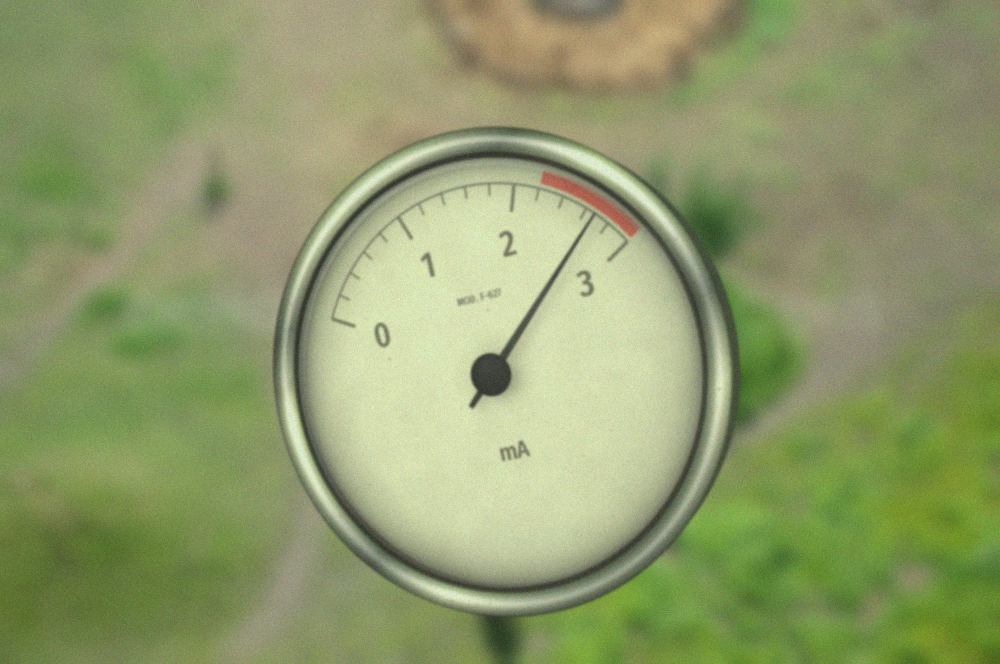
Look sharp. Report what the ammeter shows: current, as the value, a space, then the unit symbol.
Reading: 2.7 mA
